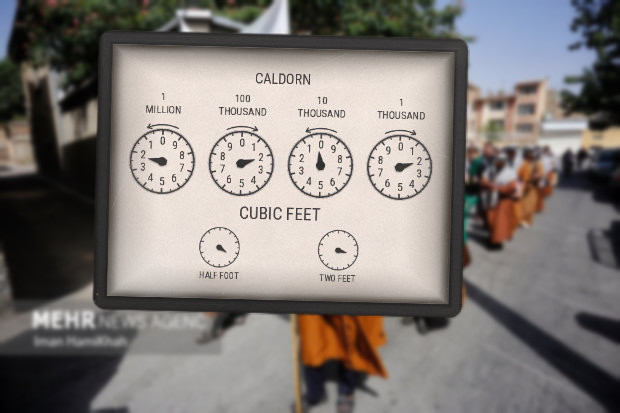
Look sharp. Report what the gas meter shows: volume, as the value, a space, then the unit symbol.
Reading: 220200 ft³
